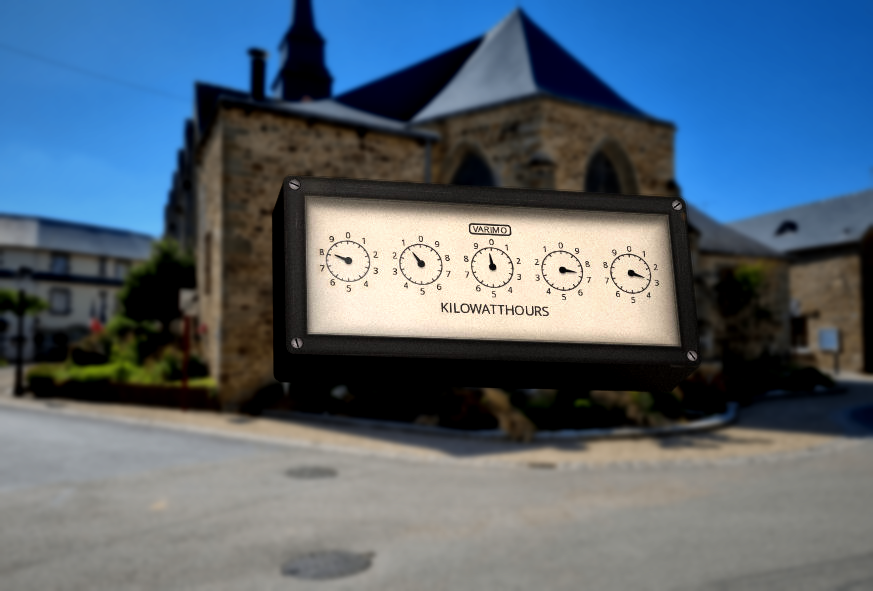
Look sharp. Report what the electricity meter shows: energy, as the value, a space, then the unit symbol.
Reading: 80973 kWh
